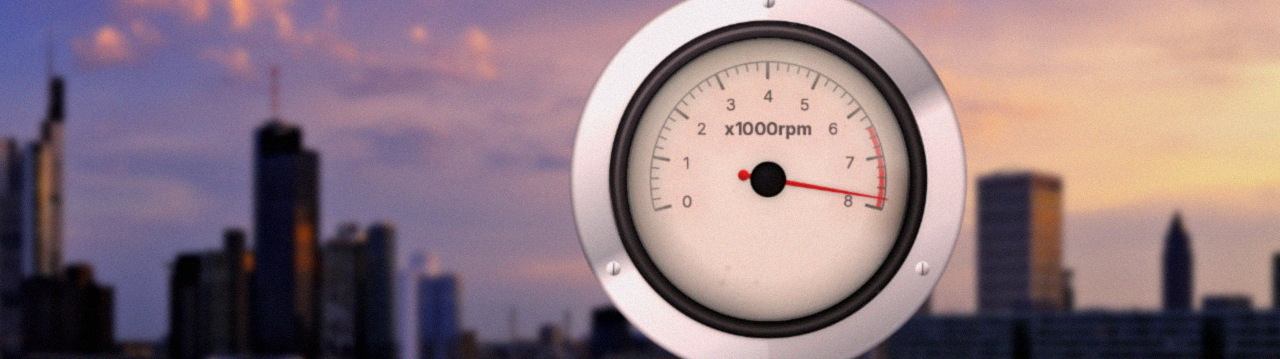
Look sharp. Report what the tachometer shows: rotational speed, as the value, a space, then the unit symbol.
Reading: 7800 rpm
